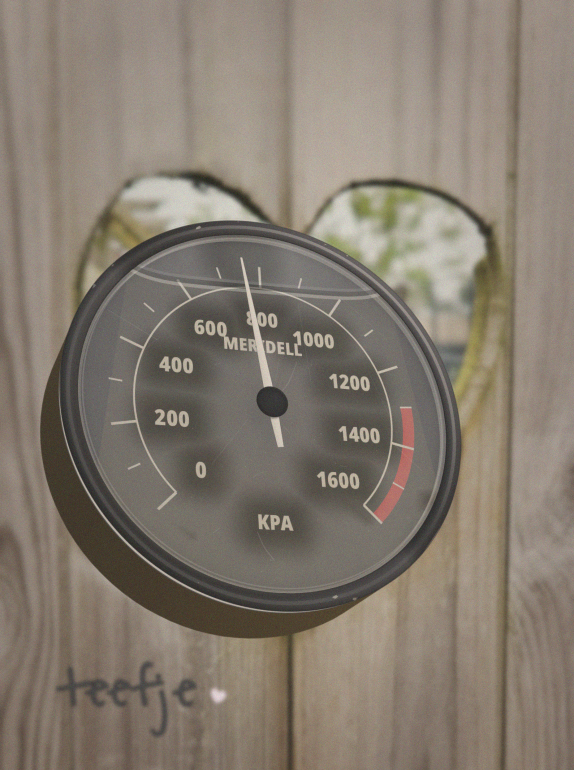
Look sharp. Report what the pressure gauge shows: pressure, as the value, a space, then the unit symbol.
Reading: 750 kPa
